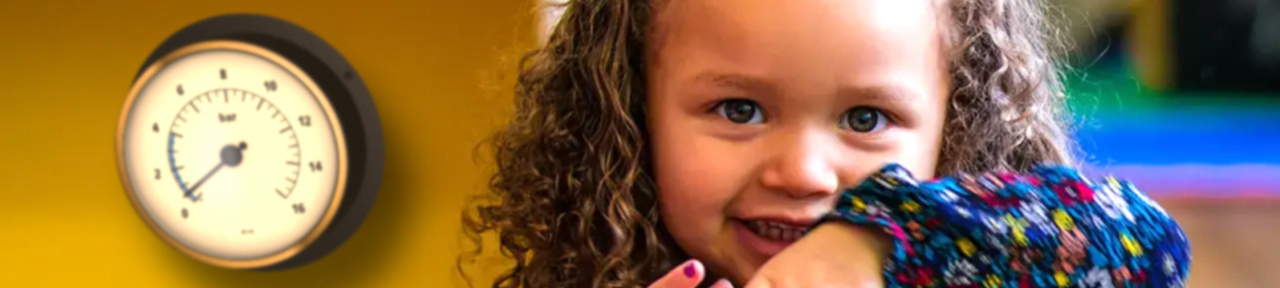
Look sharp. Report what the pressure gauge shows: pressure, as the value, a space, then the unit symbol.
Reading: 0.5 bar
